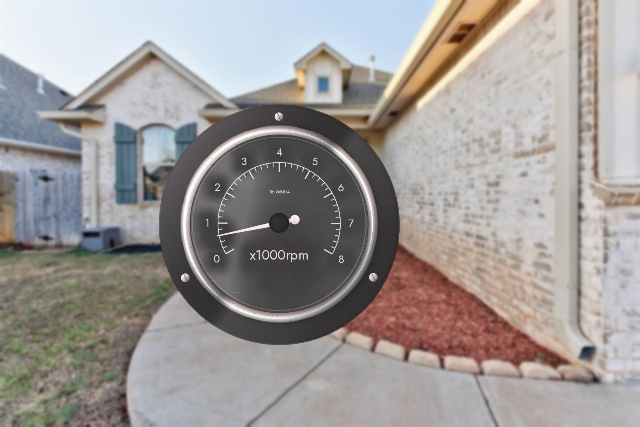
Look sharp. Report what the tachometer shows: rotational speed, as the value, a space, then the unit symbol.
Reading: 600 rpm
